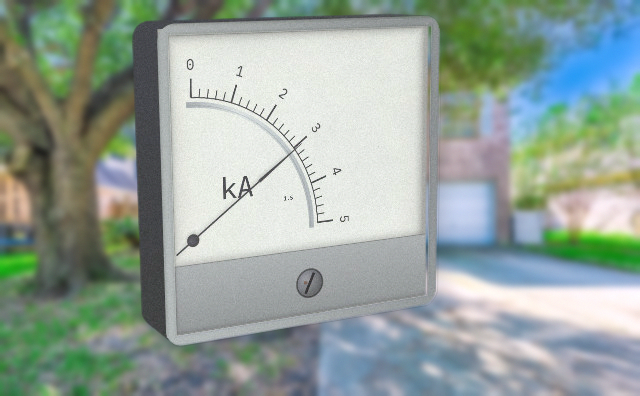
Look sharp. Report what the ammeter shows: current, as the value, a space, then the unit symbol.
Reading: 3 kA
